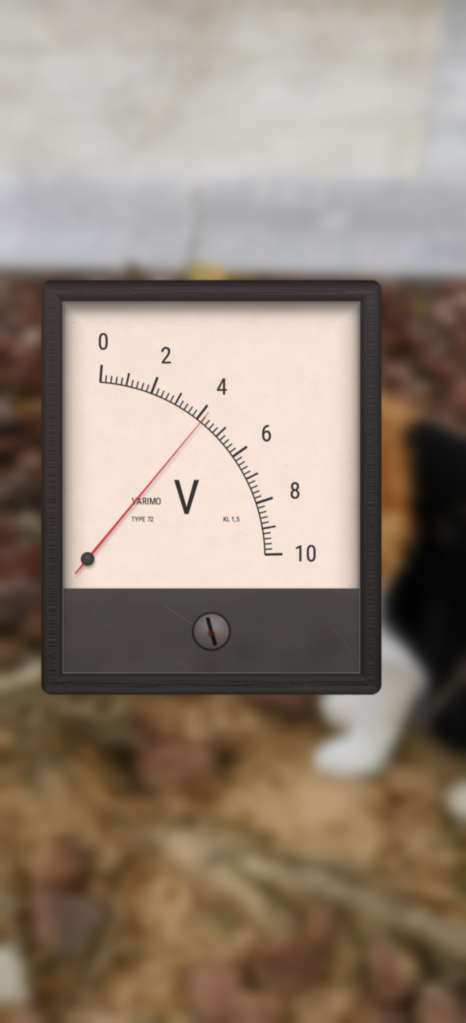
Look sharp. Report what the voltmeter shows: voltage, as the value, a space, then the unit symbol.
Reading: 4.2 V
